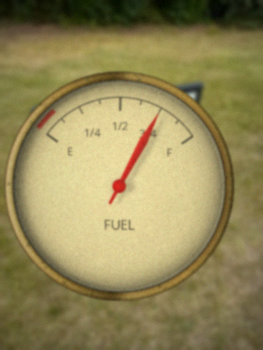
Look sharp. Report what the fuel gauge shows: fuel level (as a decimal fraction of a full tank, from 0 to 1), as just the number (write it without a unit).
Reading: 0.75
